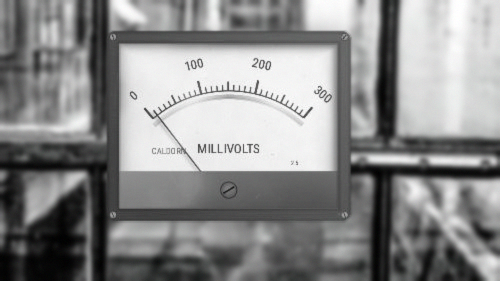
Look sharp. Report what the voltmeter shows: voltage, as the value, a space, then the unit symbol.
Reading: 10 mV
